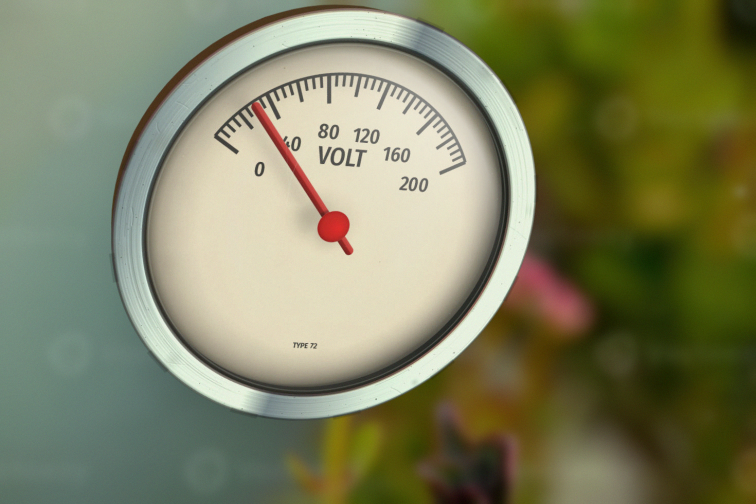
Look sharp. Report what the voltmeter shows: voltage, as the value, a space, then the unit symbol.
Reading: 30 V
